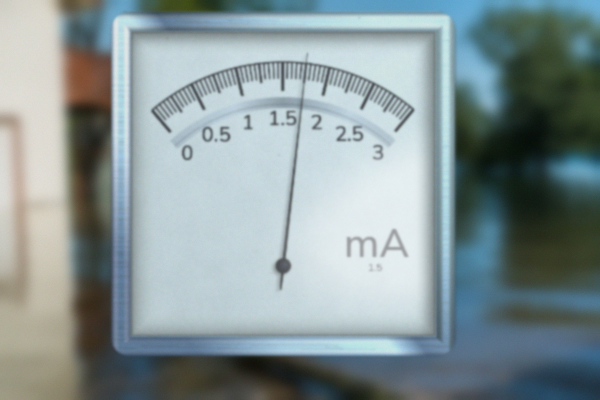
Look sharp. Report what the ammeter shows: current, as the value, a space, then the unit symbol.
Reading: 1.75 mA
